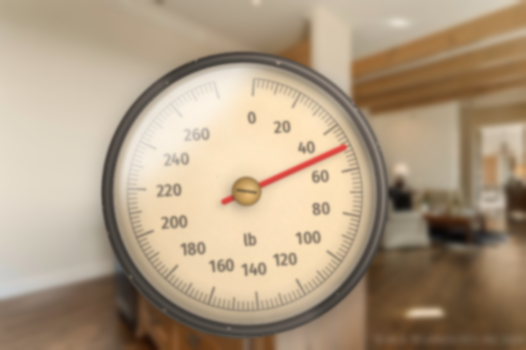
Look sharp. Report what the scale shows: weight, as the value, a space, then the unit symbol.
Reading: 50 lb
